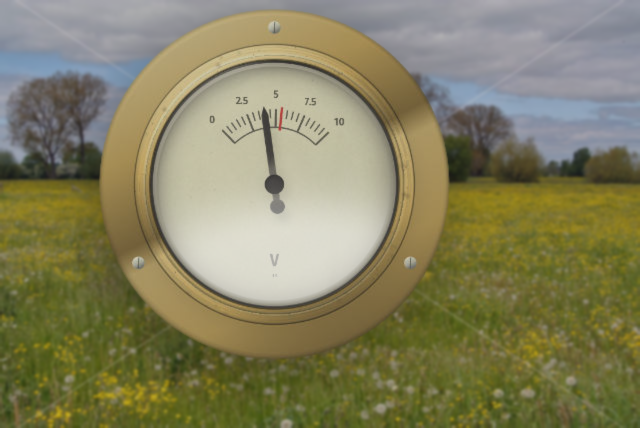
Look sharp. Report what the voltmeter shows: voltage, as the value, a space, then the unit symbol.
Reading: 4 V
